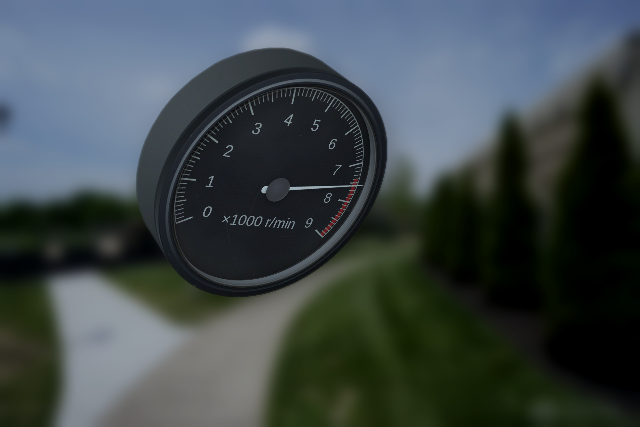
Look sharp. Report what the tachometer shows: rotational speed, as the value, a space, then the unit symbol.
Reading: 7500 rpm
